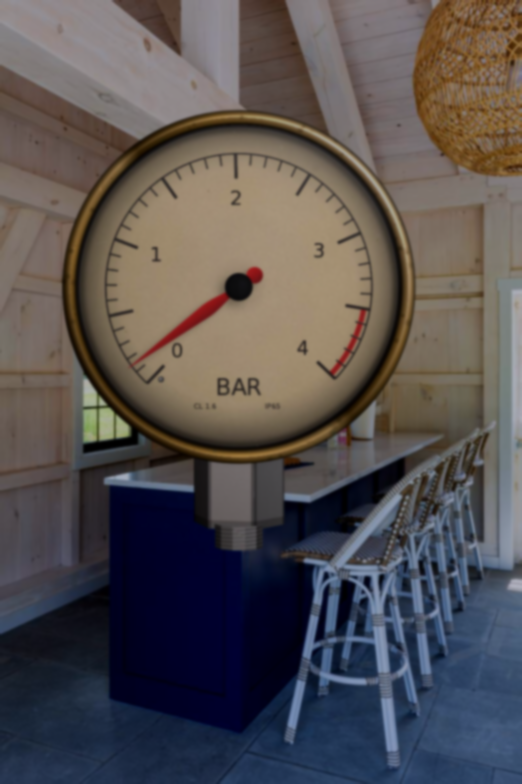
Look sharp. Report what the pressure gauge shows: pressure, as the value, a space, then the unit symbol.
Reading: 0.15 bar
